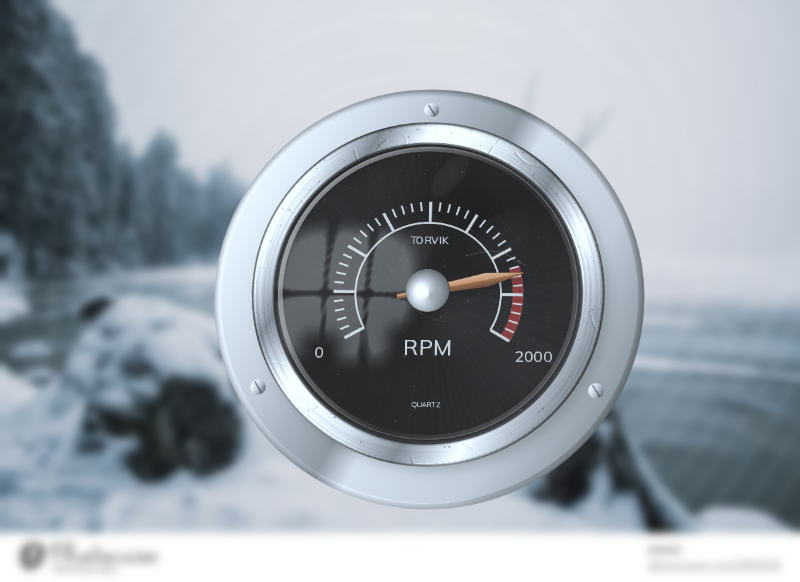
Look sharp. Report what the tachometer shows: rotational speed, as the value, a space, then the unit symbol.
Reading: 1650 rpm
